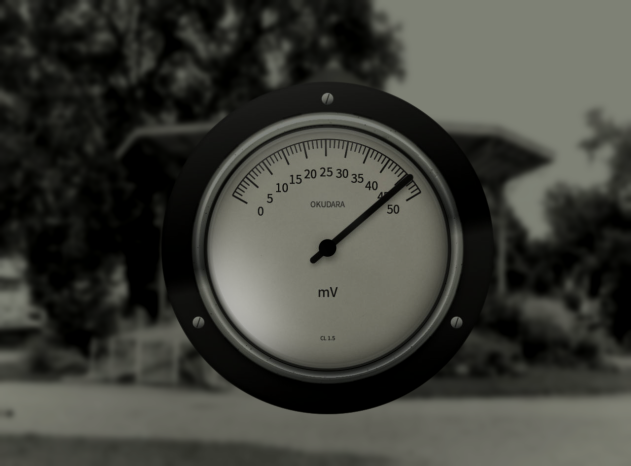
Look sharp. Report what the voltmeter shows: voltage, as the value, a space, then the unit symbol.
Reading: 46 mV
